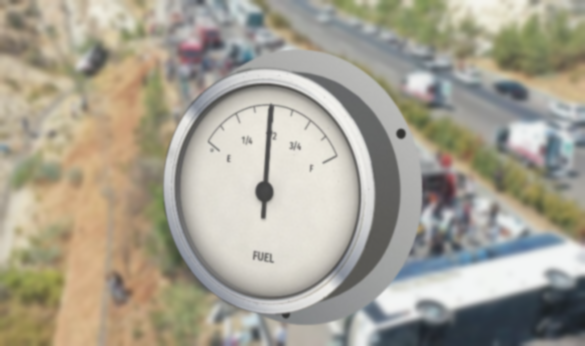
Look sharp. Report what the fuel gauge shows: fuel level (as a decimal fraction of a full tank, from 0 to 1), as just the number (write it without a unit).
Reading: 0.5
